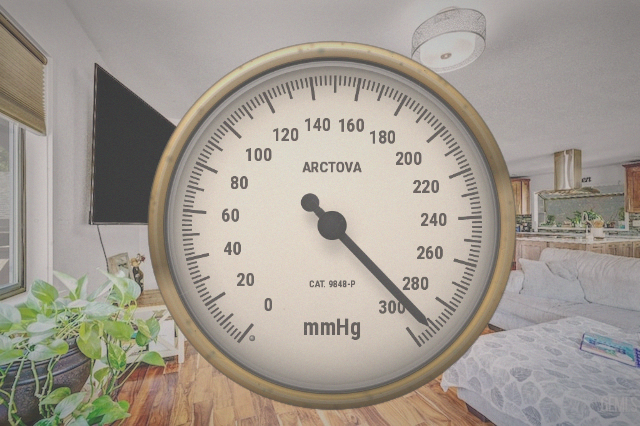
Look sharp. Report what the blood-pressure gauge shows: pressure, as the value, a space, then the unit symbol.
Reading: 292 mmHg
